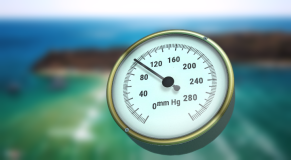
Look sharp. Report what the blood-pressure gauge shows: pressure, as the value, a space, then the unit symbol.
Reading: 100 mmHg
